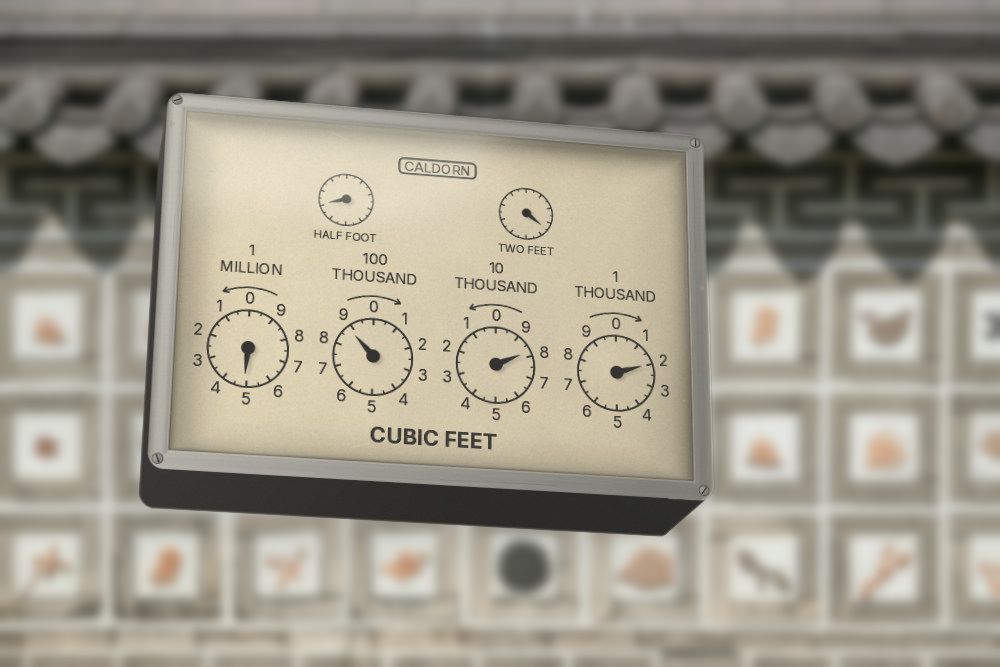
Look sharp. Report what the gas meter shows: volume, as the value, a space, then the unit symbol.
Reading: 488200 ft³
